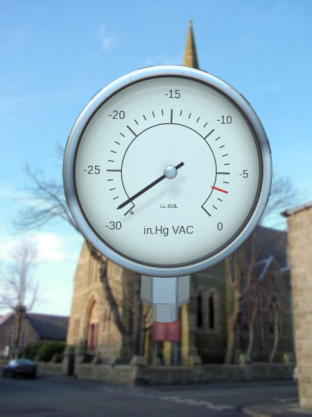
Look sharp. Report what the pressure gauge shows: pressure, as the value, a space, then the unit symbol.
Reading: -29 inHg
